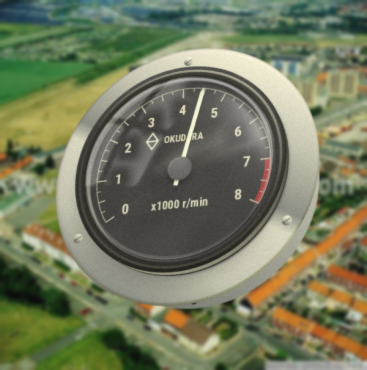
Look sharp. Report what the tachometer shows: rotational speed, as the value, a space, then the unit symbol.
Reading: 4500 rpm
